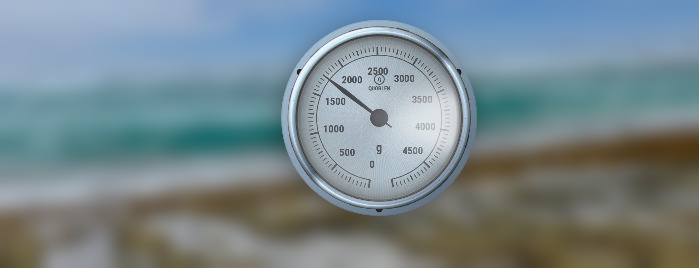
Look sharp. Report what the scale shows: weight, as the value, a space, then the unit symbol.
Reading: 1750 g
